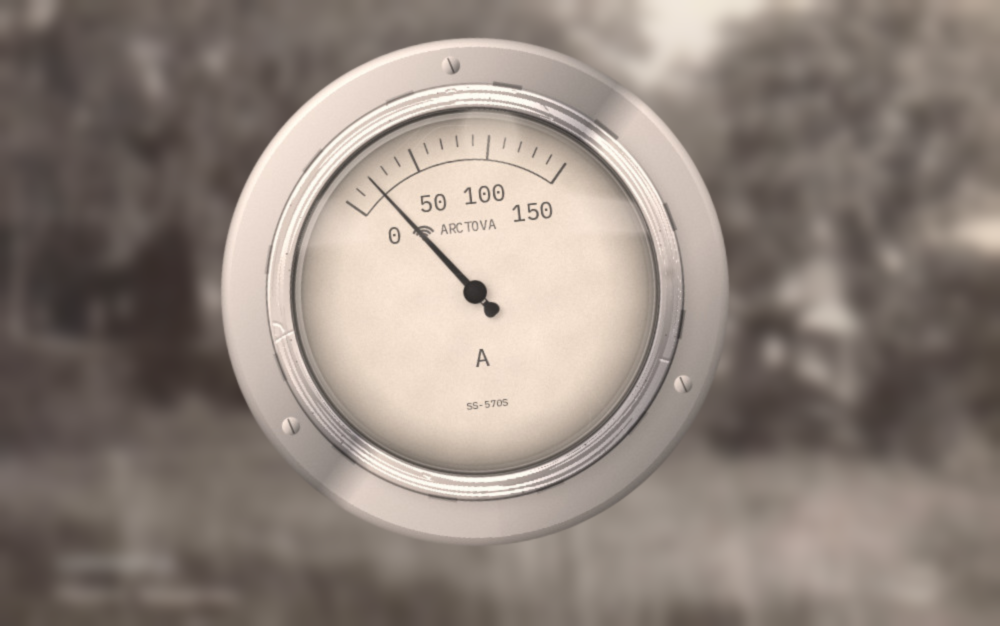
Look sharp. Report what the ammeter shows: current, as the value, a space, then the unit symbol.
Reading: 20 A
